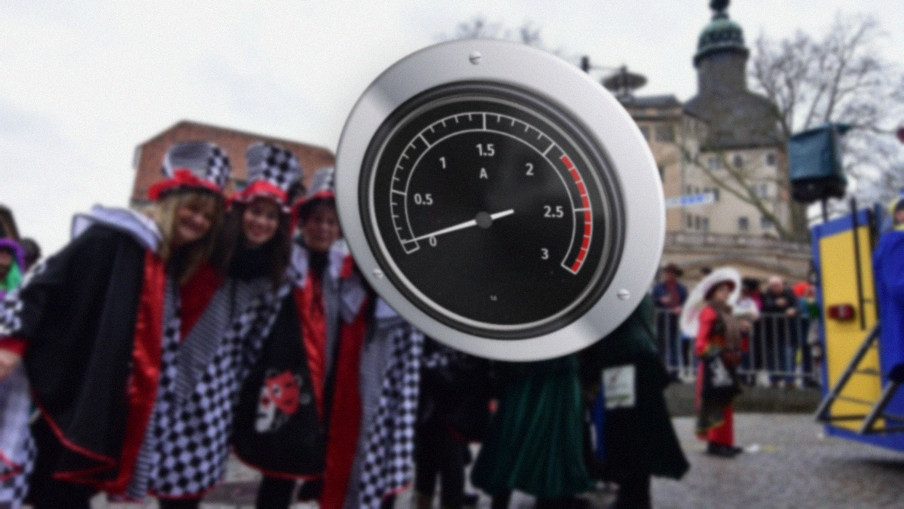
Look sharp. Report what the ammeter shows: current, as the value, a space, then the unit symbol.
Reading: 0.1 A
